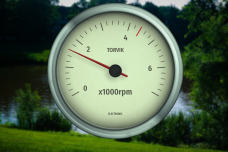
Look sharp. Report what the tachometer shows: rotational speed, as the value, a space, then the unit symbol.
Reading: 1600 rpm
